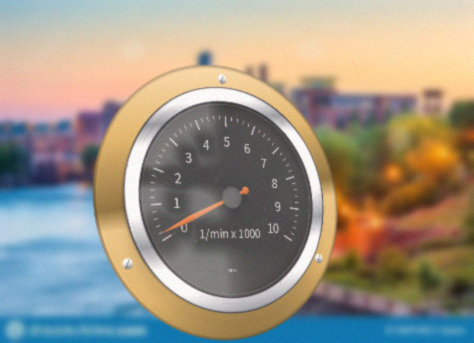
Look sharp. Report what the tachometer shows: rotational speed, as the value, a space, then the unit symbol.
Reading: 200 rpm
